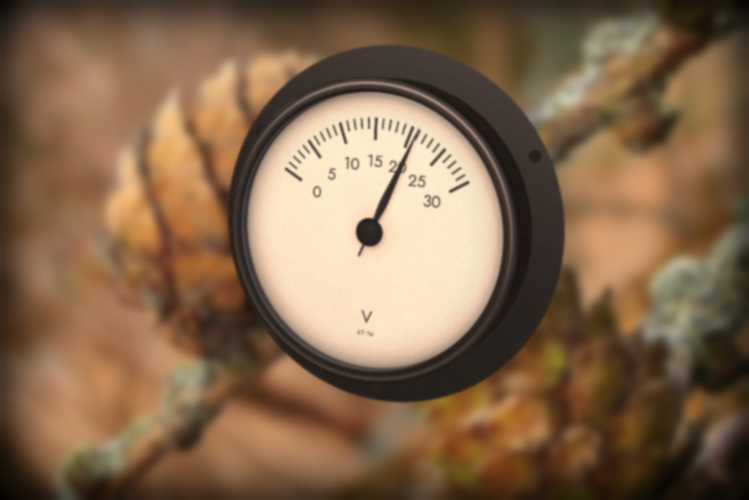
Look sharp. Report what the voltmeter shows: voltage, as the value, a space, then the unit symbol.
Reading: 21 V
